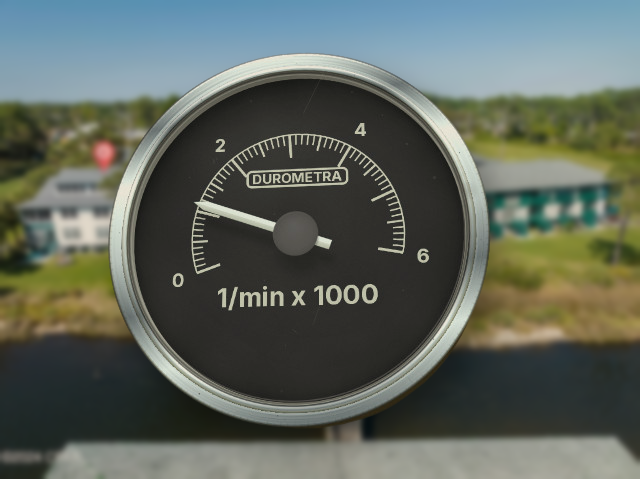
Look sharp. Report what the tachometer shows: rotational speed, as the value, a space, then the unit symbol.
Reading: 1100 rpm
